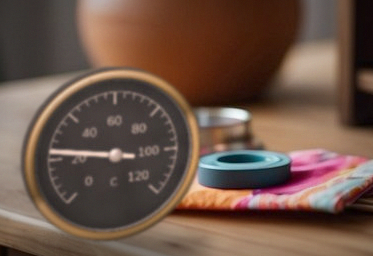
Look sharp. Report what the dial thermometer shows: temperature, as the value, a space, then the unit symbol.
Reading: 24 °C
